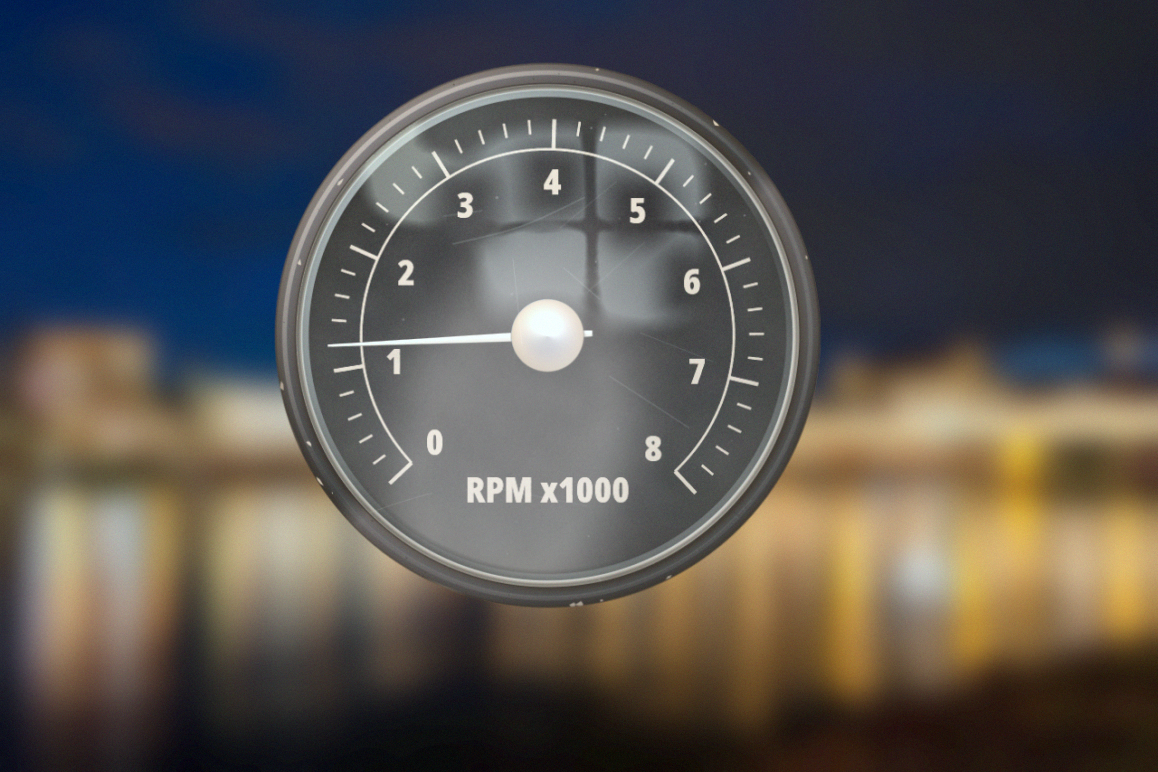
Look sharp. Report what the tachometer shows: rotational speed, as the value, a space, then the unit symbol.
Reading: 1200 rpm
